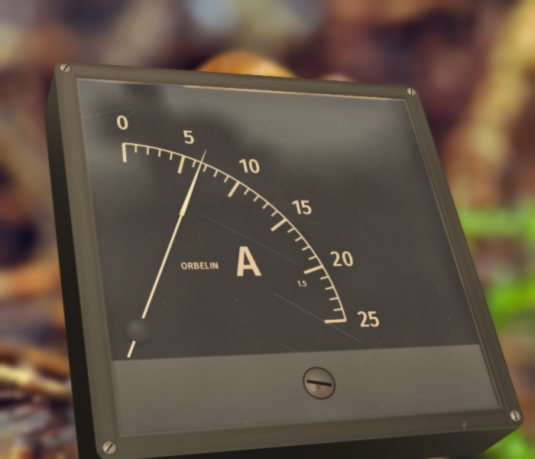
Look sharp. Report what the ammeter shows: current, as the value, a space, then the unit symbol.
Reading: 6.5 A
